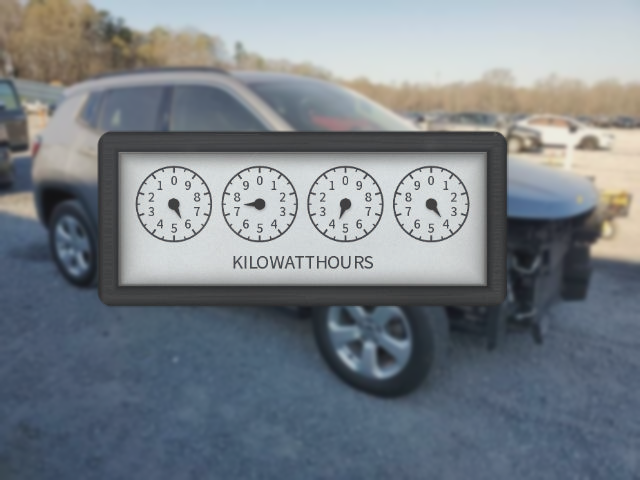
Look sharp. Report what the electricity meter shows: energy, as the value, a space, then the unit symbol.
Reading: 5744 kWh
